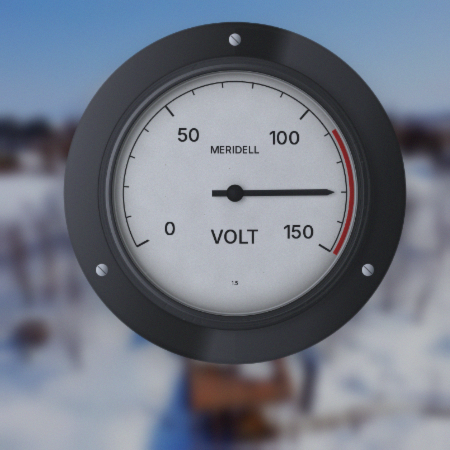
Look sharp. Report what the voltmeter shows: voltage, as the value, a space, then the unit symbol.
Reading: 130 V
